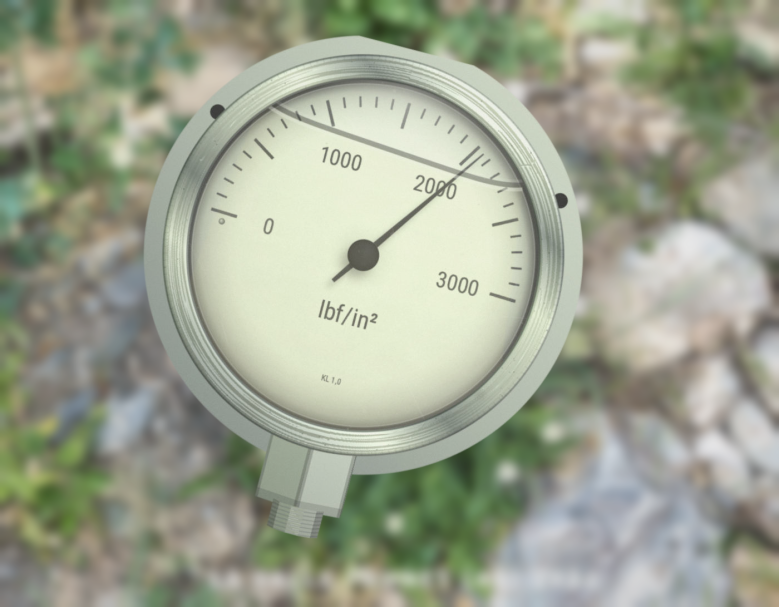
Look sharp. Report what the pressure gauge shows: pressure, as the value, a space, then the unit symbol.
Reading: 2050 psi
